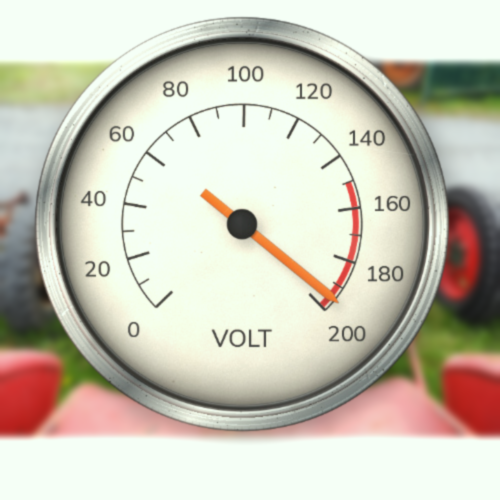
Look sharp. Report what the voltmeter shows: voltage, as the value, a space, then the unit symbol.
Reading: 195 V
